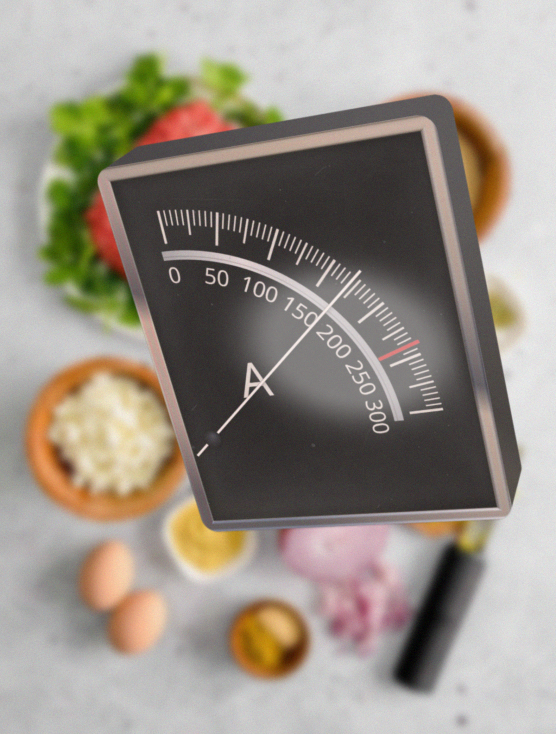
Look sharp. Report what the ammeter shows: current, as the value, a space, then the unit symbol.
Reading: 170 A
